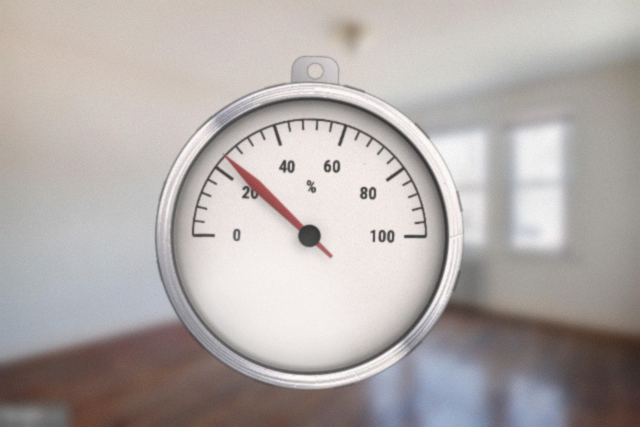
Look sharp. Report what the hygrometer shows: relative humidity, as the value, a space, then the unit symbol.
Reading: 24 %
